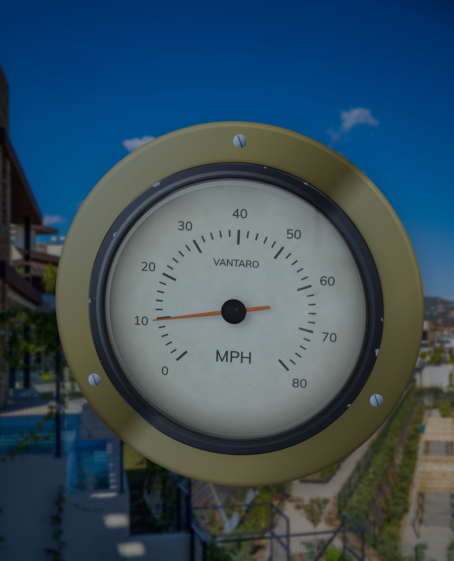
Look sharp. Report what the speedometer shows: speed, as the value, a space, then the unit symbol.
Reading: 10 mph
